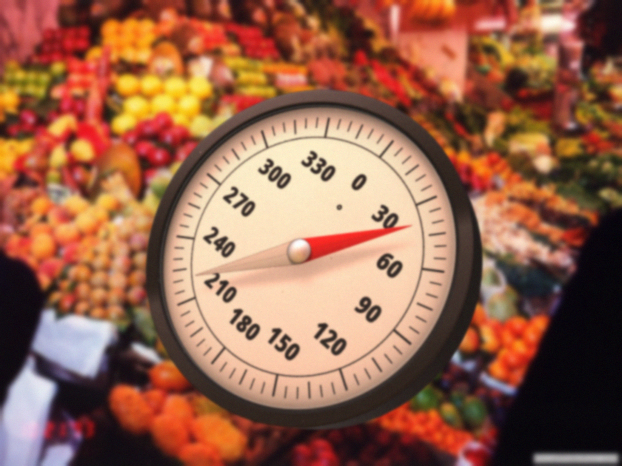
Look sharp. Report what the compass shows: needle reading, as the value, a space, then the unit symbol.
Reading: 40 °
